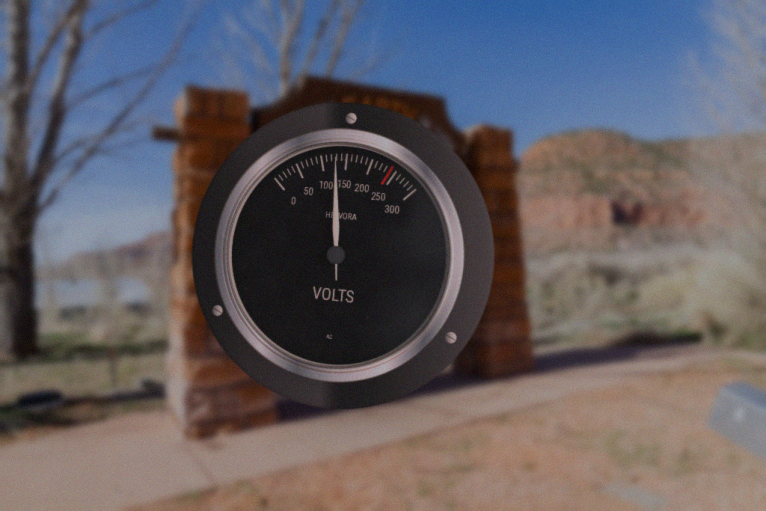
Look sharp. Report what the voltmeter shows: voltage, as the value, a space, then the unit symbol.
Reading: 130 V
